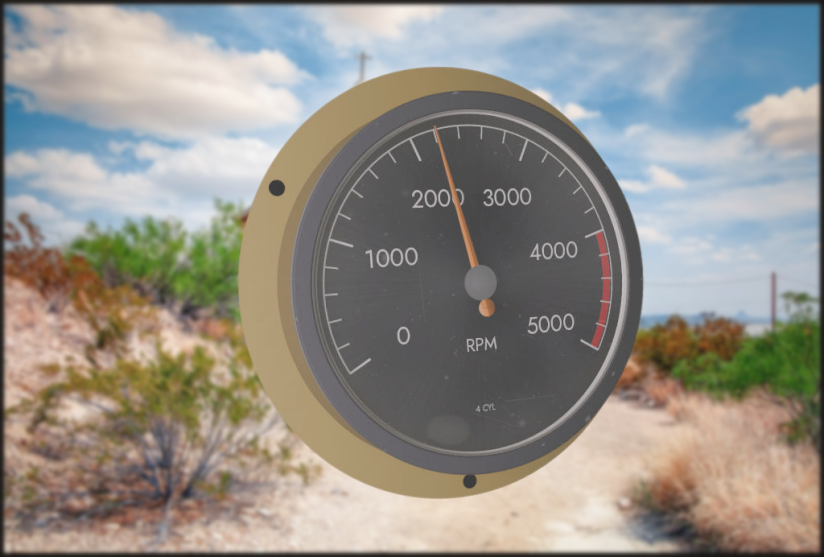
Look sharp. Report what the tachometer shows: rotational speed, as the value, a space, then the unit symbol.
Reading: 2200 rpm
